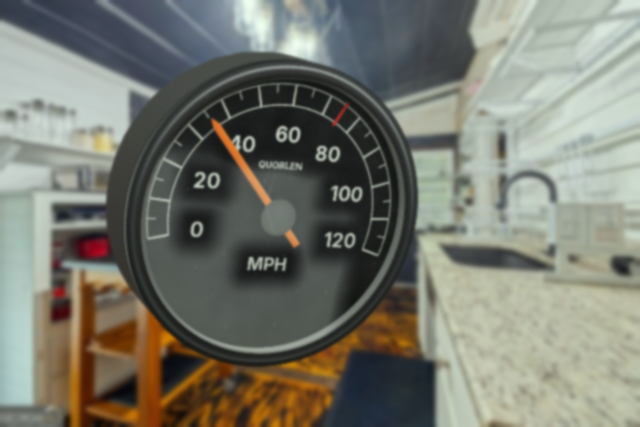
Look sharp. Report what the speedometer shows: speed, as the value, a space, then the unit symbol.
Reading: 35 mph
